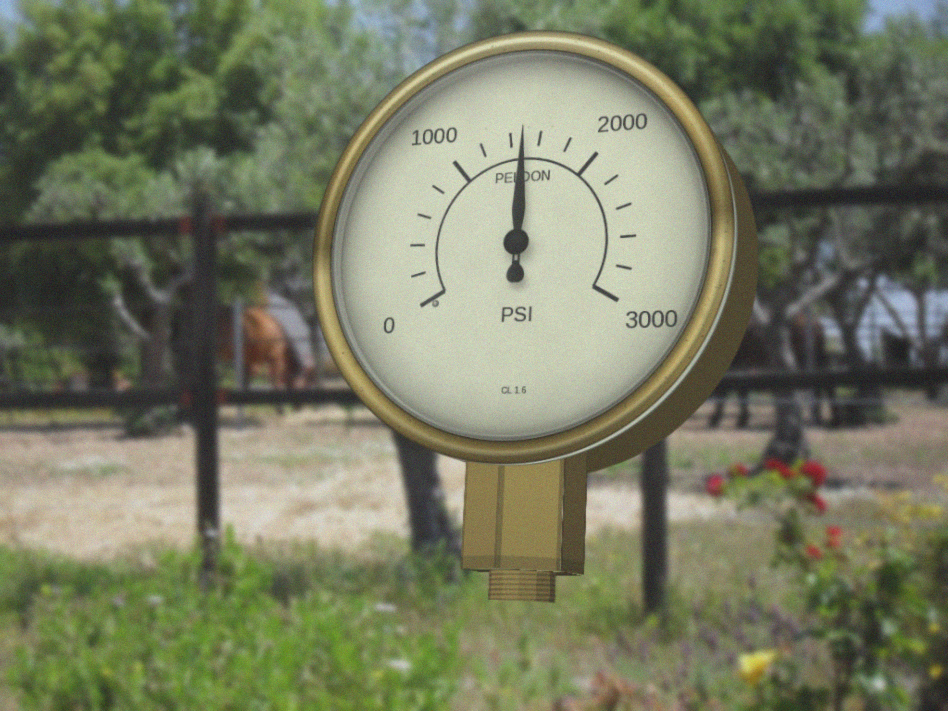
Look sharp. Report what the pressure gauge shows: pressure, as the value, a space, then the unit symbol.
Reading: 1500 psi
